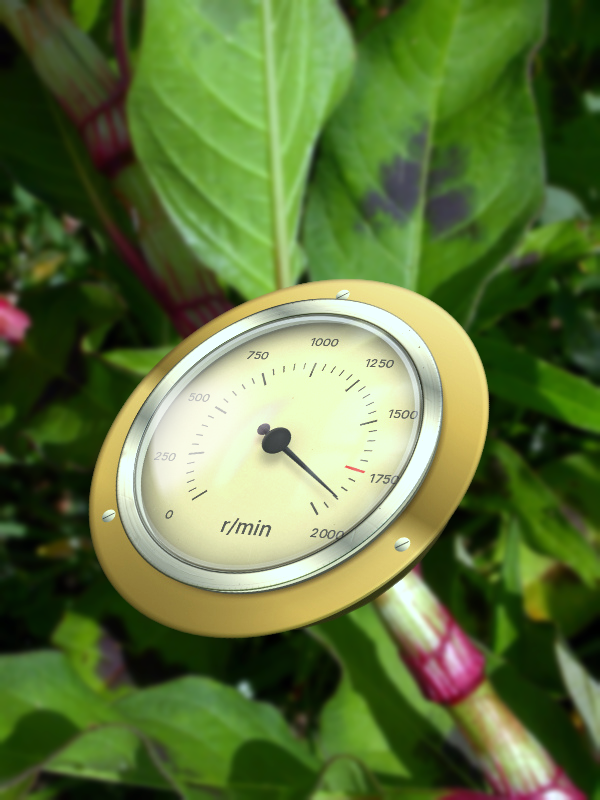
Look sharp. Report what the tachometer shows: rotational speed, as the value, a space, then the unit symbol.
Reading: 1900 rpm
